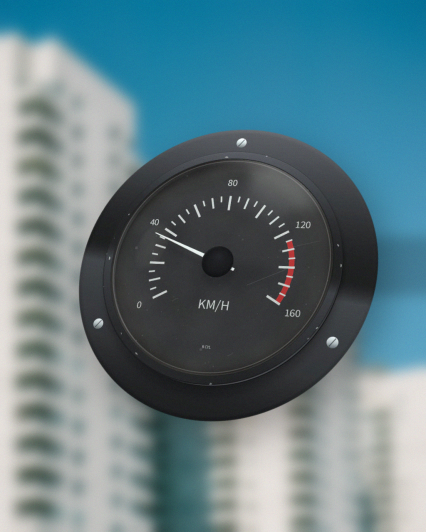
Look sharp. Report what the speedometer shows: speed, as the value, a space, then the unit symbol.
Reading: 35 km/h
